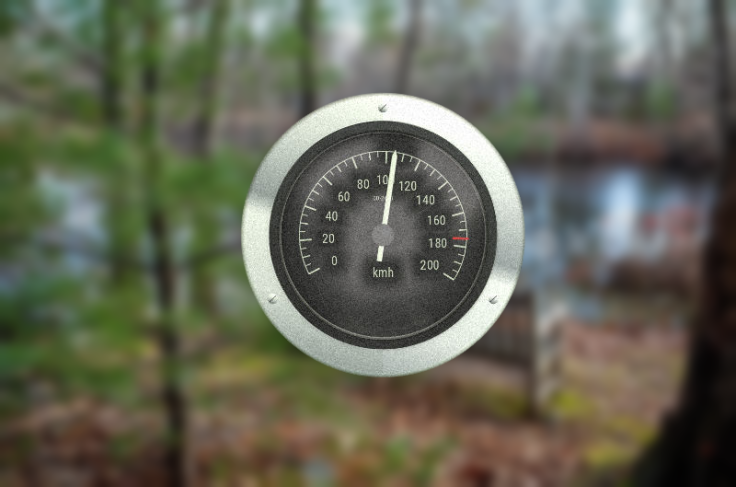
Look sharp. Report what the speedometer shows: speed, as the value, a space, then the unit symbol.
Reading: 105 km/h
